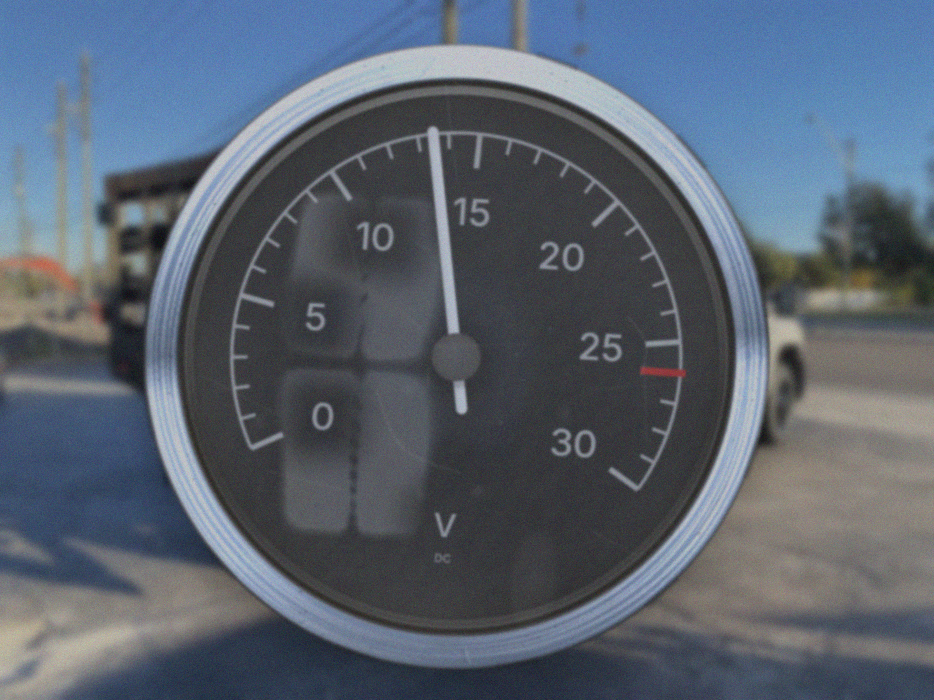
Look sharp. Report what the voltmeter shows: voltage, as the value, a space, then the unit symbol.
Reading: 13.5 V
